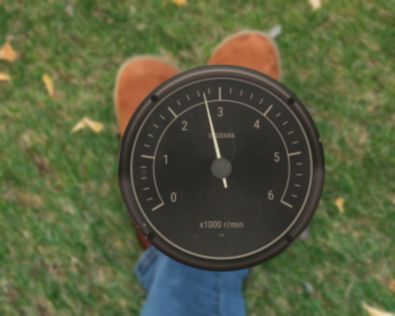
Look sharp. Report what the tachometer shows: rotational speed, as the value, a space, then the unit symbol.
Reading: 2700 rpm
